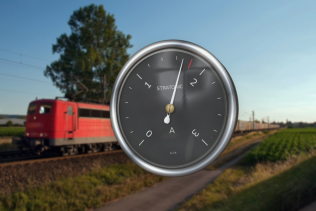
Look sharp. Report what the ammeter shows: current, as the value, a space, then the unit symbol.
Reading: 1.7 A
